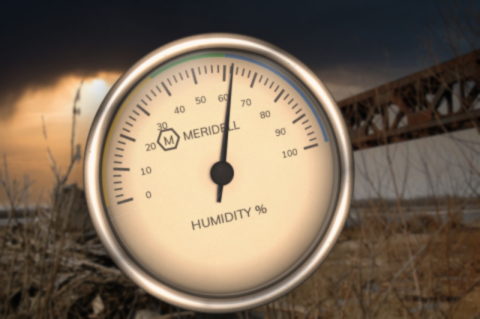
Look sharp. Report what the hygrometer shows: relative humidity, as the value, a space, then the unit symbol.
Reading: 62 %
